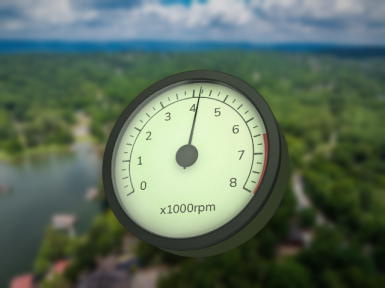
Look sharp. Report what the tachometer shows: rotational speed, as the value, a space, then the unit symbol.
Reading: 4250 rpm
